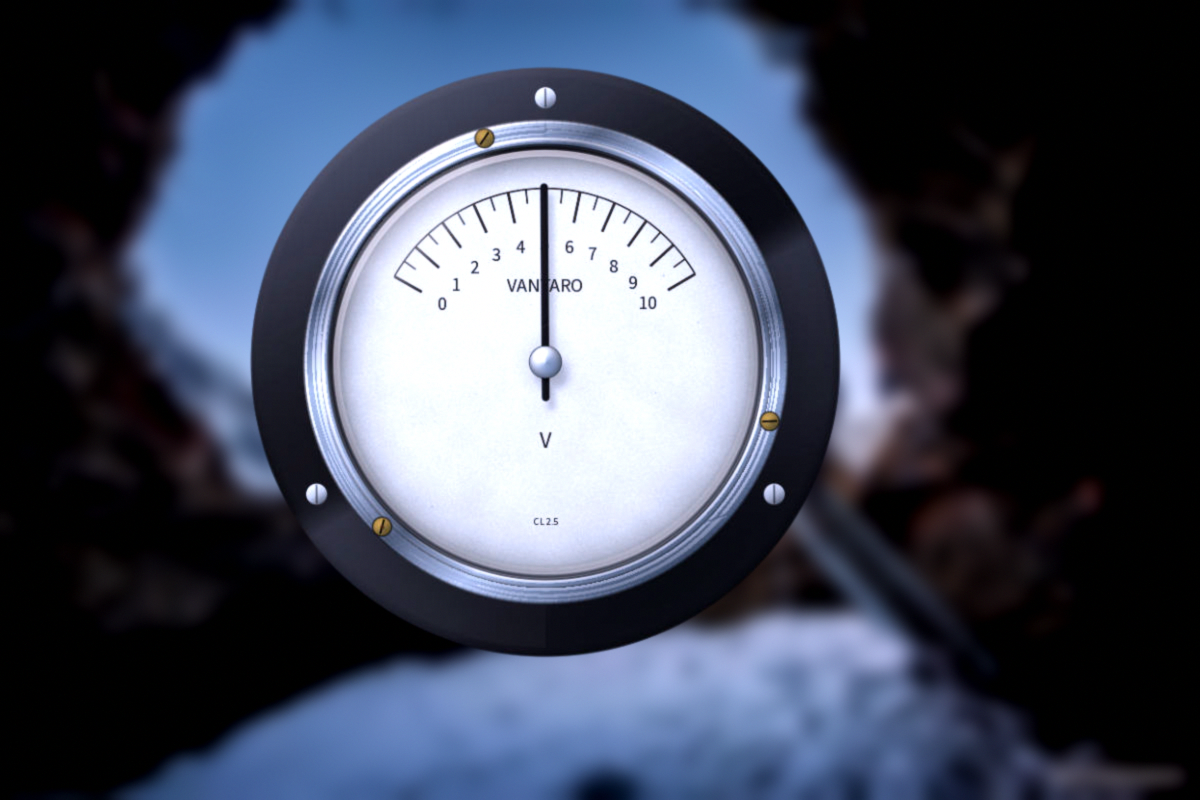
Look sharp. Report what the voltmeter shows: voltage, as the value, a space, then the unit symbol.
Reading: 5 V
